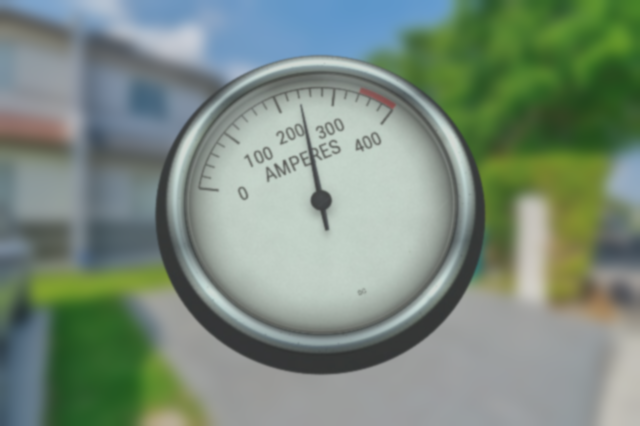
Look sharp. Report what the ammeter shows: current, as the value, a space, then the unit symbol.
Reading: 240 A
